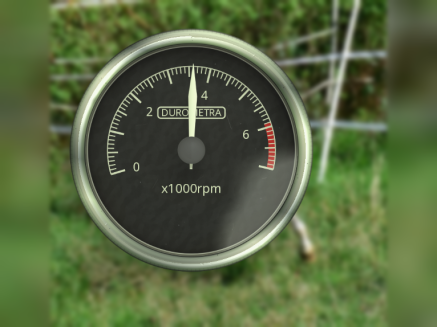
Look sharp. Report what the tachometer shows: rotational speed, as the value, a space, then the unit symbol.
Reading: 3600 rpm
